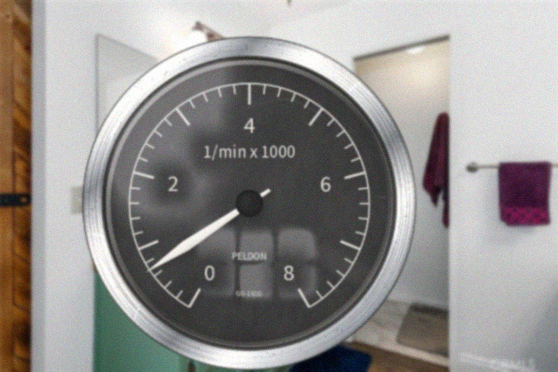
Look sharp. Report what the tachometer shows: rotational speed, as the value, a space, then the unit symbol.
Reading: 700 rpm
